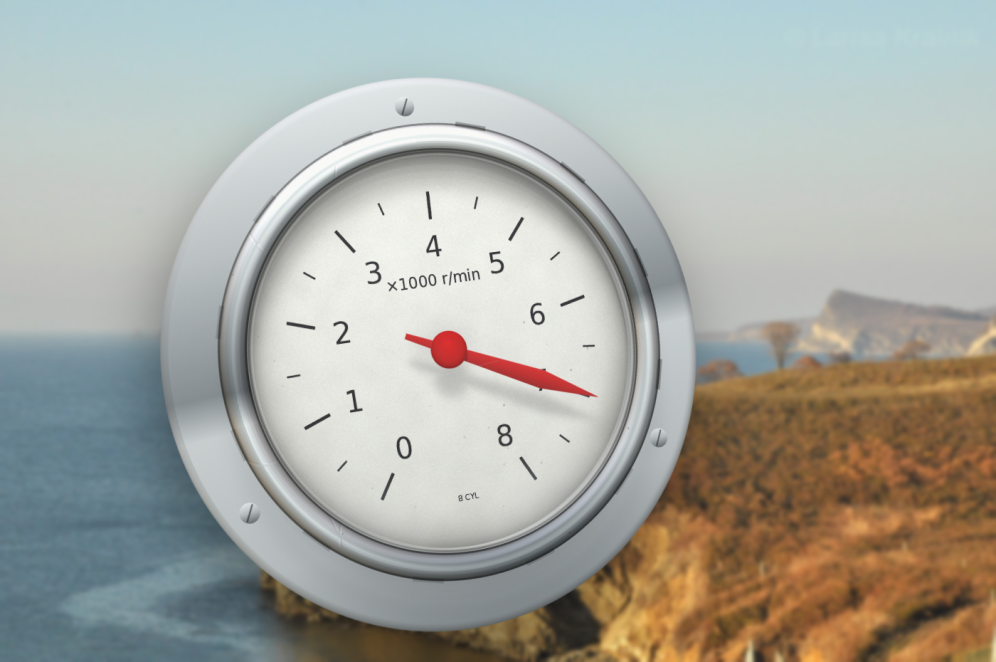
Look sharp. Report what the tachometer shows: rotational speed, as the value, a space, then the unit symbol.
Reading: 7000 rpm
